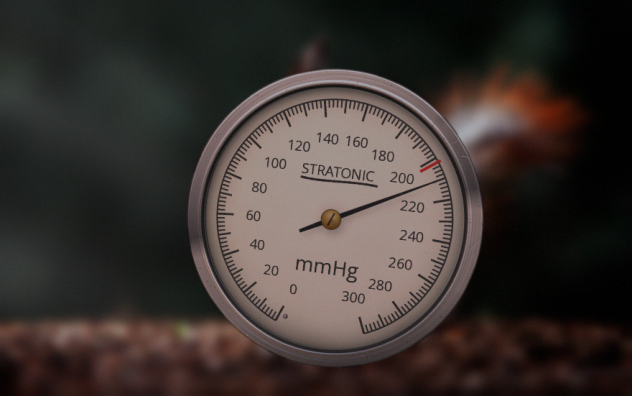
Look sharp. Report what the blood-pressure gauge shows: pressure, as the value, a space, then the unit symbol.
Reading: 210 mmHg
